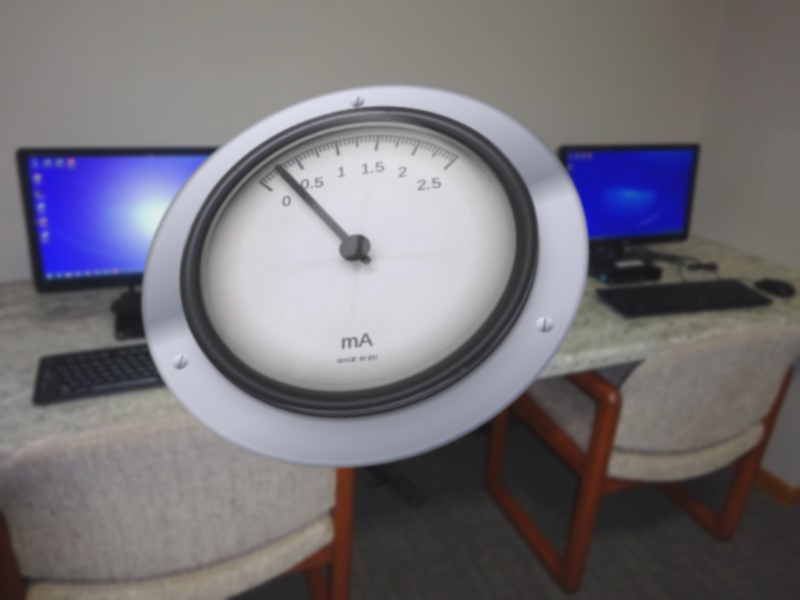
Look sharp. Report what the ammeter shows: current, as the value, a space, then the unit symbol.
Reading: 0.25 mA
